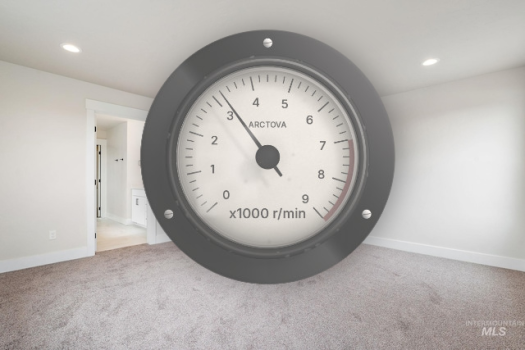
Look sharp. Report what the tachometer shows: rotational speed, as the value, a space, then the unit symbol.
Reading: 3200 rpm
